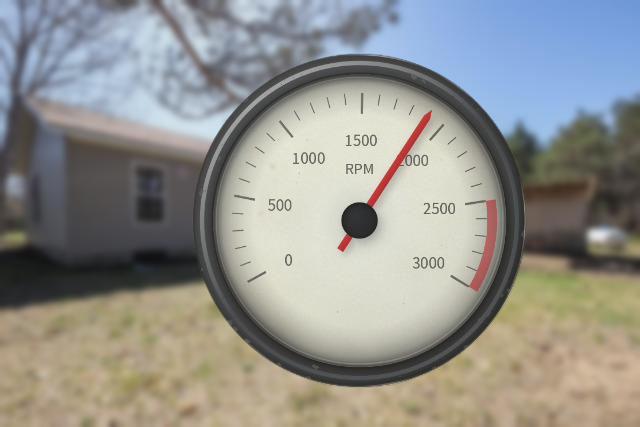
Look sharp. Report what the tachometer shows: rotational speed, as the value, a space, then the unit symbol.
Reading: 1900 rpm
